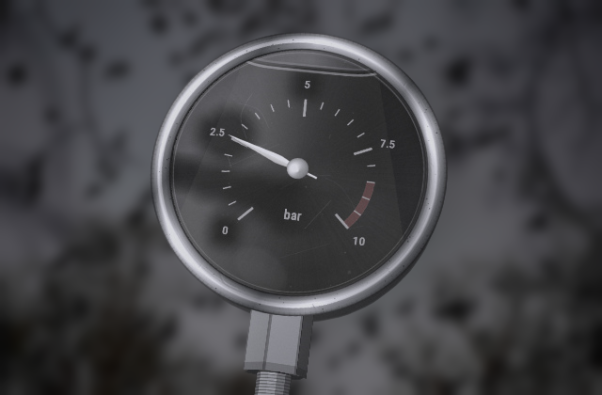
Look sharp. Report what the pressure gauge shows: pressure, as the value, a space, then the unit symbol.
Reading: 2.5 bar
